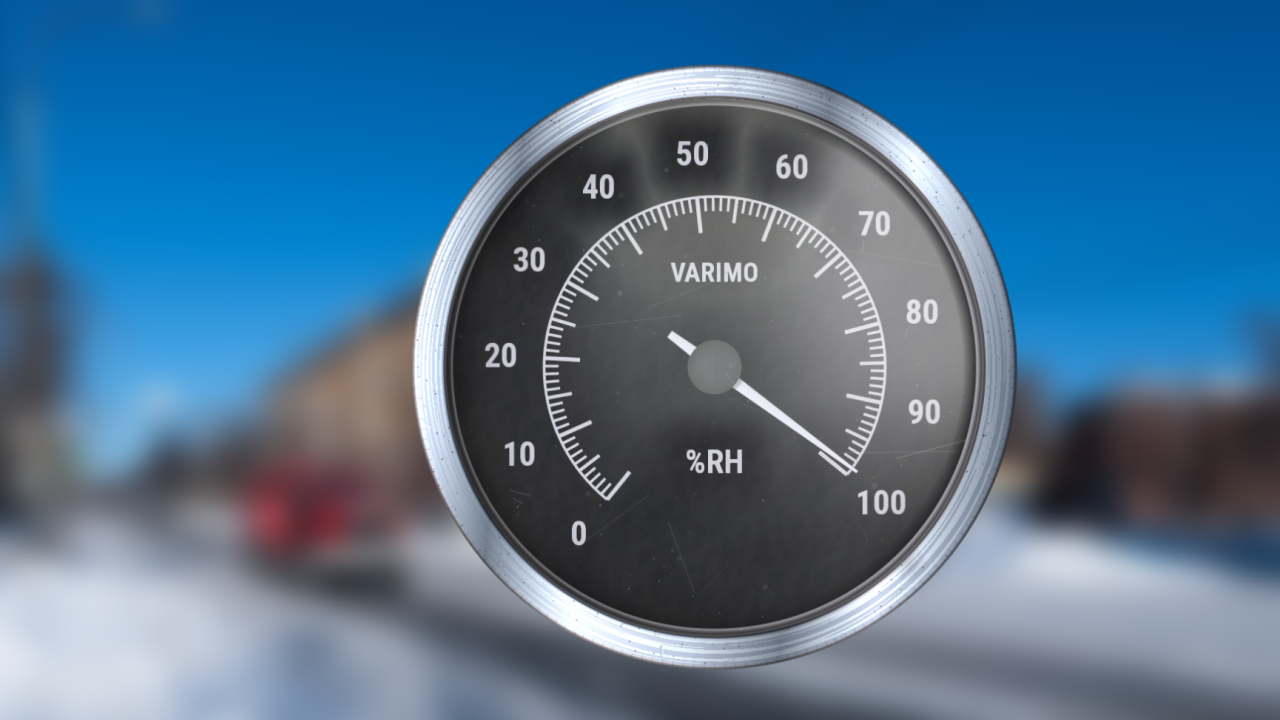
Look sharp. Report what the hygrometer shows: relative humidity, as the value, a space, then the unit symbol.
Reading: 99 %
